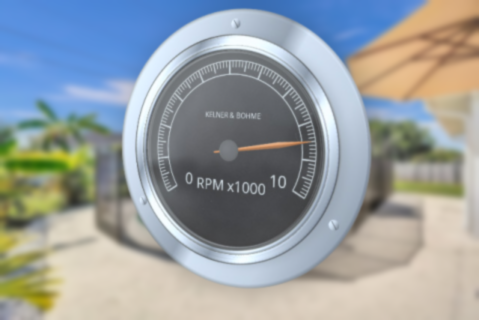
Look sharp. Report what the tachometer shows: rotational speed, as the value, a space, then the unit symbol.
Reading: 8500 rpm
